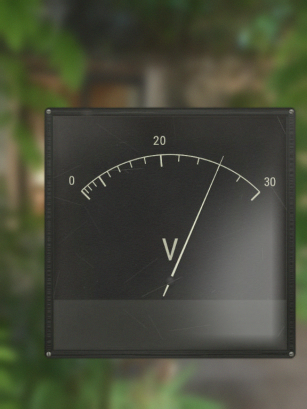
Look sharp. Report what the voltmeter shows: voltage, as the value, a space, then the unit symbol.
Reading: 26 V
